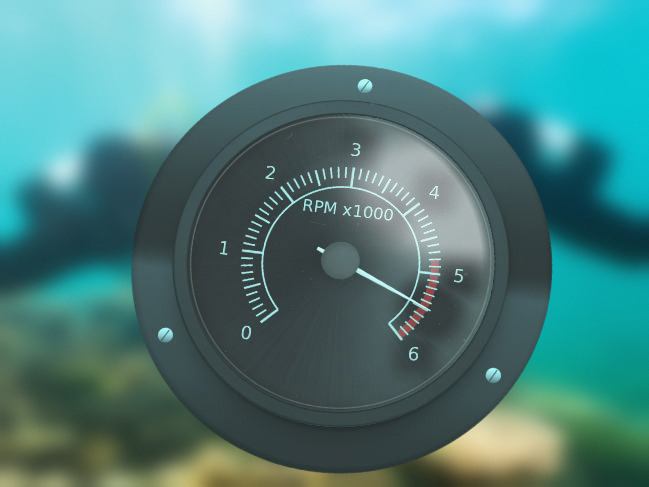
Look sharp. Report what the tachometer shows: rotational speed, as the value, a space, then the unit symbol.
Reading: 5500 rpm
